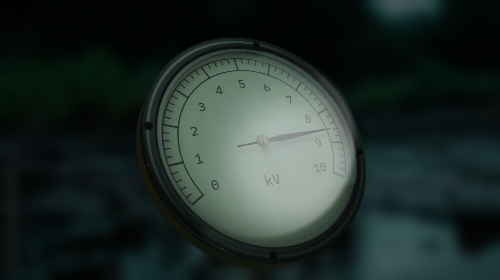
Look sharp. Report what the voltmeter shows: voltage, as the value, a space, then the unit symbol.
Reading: 8.6 kV
